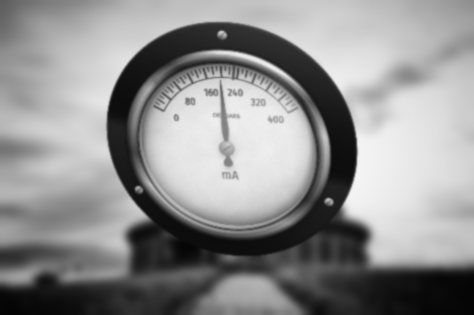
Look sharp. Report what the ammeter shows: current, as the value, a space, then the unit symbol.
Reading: 200 mA
